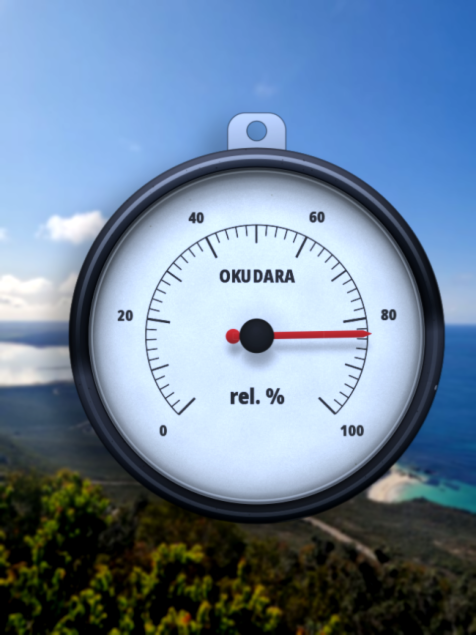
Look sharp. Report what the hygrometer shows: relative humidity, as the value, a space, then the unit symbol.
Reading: 83 %
